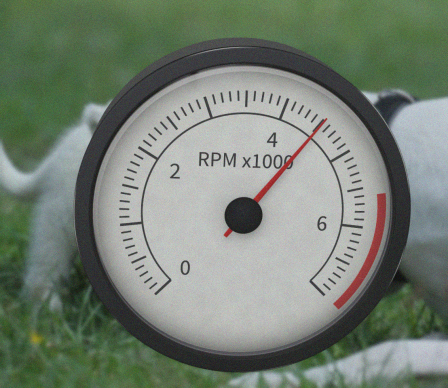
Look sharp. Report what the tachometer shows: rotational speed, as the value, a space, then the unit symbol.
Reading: 4500 rpm
